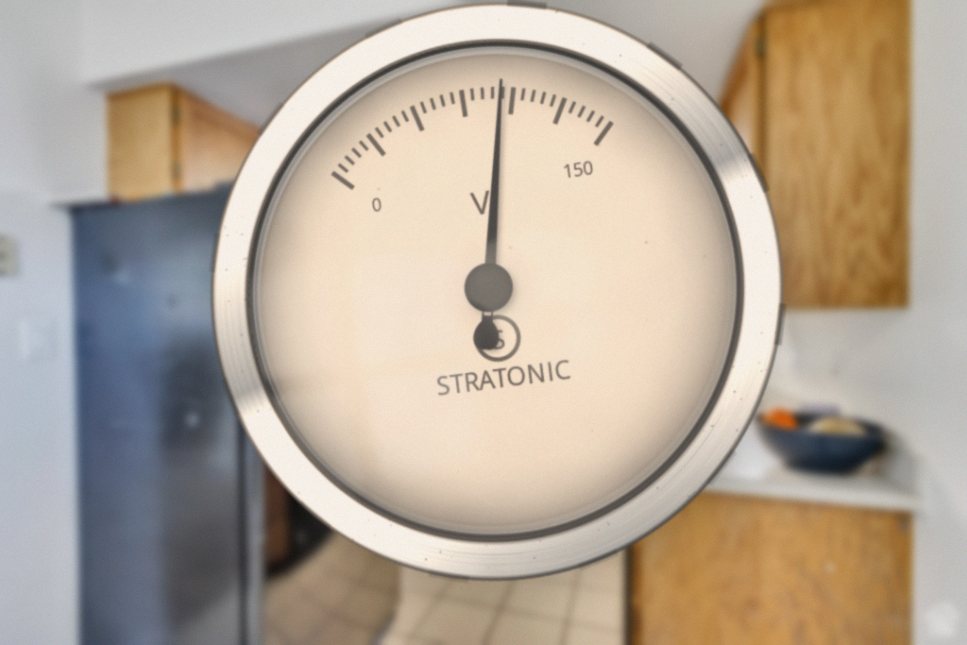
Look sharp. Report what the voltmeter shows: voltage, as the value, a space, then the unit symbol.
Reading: 95 V
